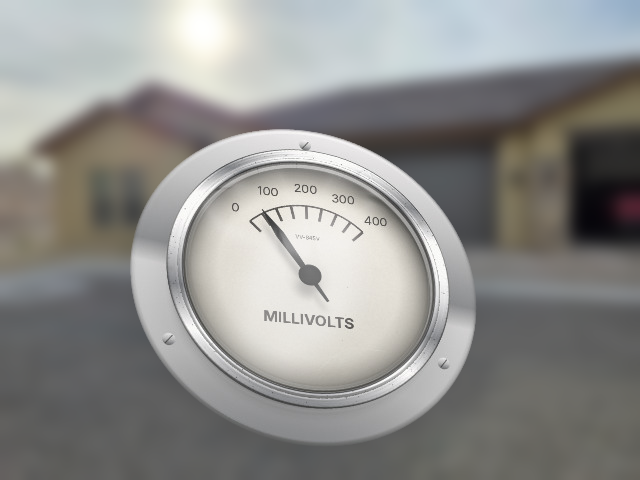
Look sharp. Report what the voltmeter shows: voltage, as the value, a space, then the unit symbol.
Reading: 50 mV
